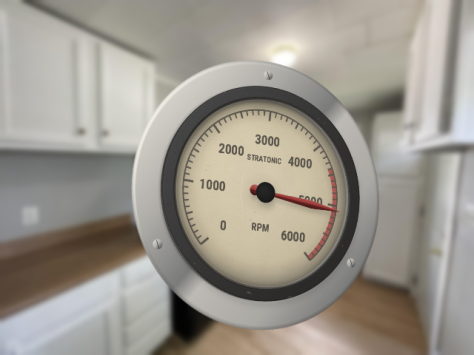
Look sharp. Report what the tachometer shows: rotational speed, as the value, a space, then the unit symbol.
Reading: 5100 rpm
